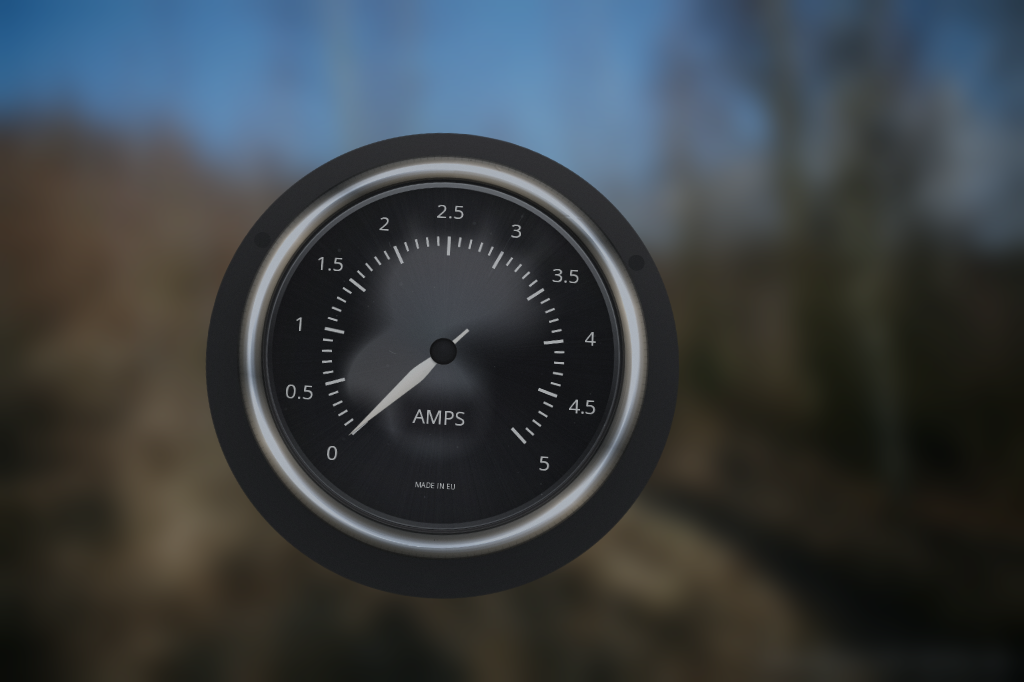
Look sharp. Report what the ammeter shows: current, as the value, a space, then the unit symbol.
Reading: 0 A
